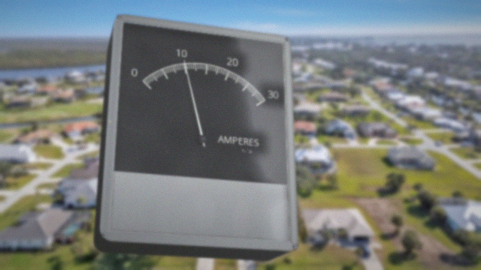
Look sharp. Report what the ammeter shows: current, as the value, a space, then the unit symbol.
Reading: 10 A
